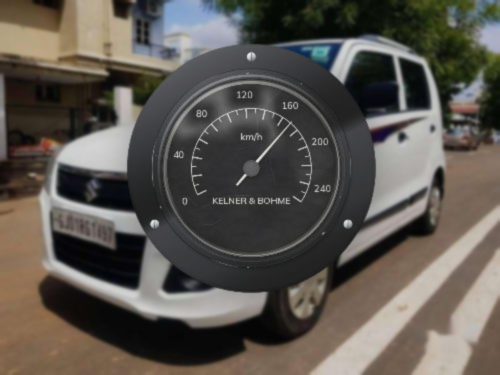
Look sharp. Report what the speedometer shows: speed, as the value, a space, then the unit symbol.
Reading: 170 km/h
